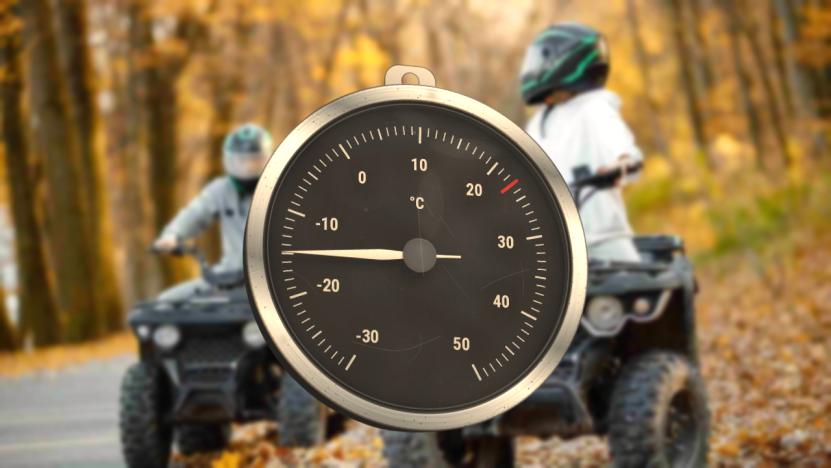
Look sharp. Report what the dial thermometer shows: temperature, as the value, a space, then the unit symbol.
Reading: -15 °C
